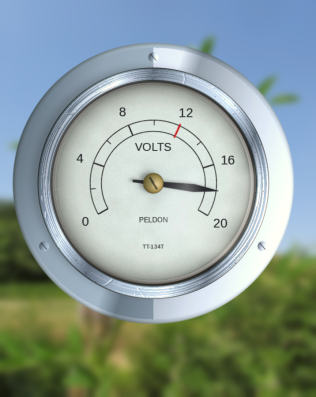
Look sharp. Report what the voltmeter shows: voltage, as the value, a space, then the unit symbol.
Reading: 18 V
